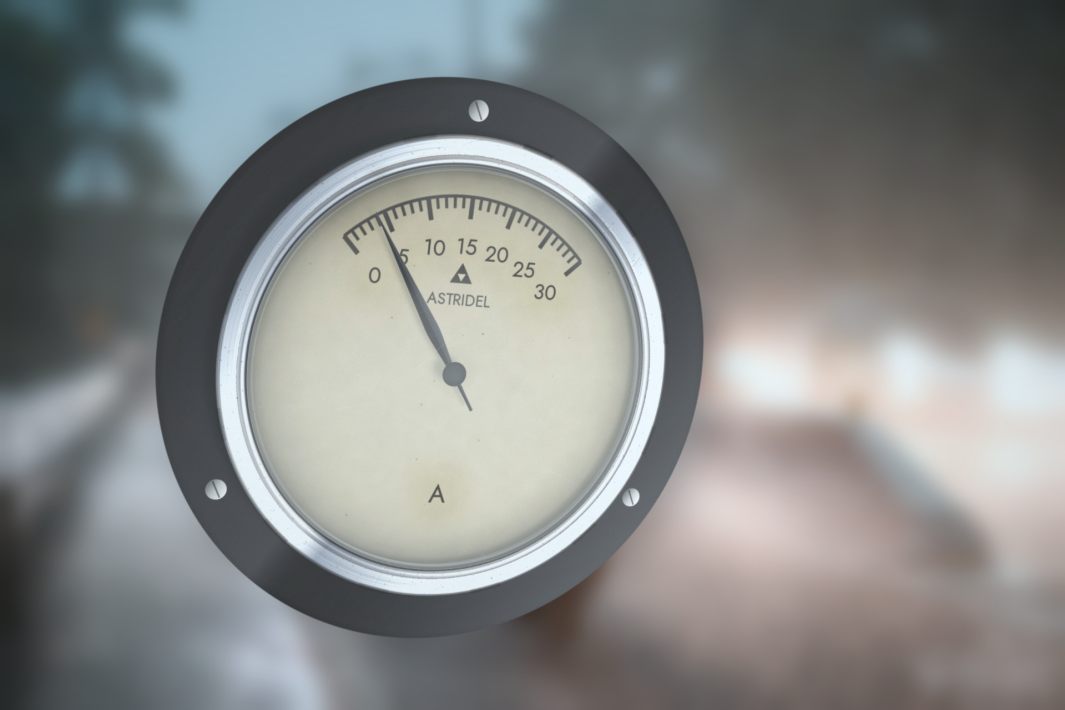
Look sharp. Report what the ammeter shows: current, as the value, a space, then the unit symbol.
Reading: 4 A
